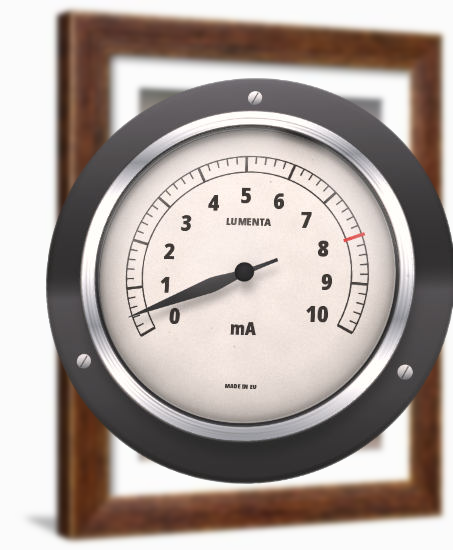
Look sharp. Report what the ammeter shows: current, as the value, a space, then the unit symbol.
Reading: 0.4 mA
